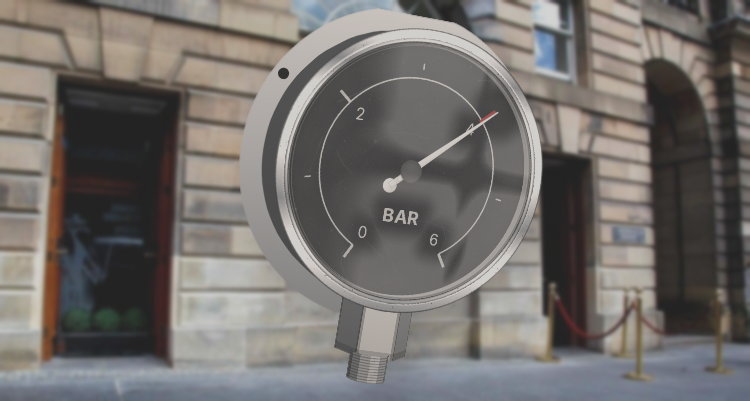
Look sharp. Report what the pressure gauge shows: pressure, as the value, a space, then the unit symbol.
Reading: 4 bar
